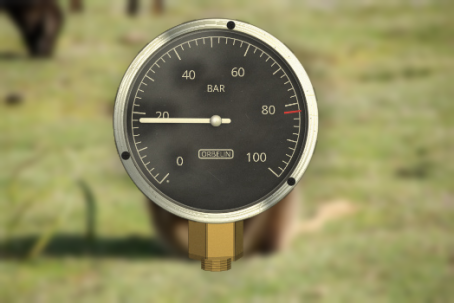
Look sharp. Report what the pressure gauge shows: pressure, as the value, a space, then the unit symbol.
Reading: 18 bar
